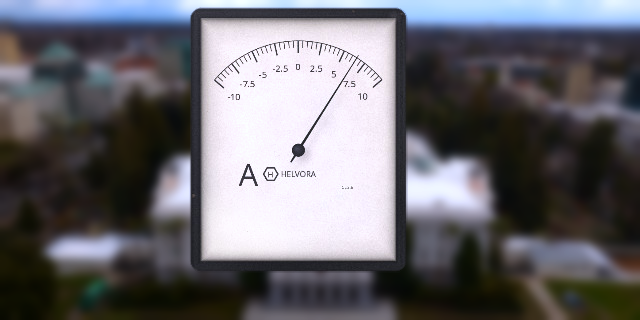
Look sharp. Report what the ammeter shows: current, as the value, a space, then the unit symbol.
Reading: 6.5 A
